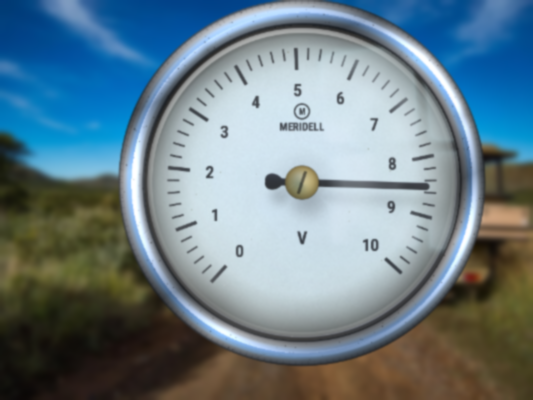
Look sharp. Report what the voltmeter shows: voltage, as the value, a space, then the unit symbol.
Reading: 8.5 V
